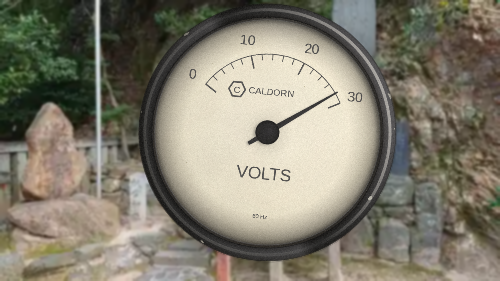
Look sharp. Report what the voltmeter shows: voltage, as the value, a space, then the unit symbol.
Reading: 28 V
